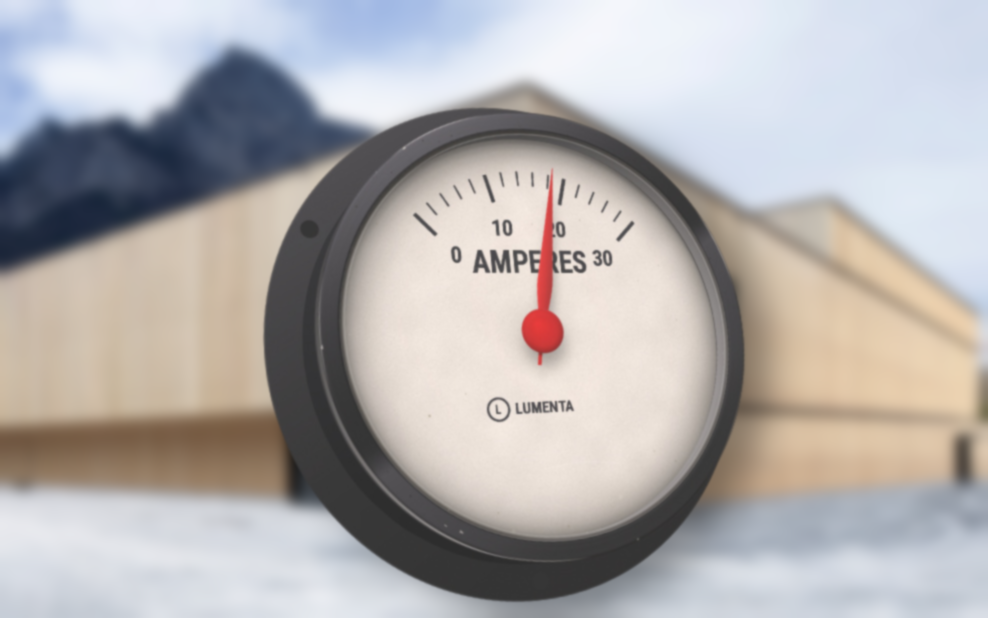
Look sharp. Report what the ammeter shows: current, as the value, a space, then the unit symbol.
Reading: 18 A
